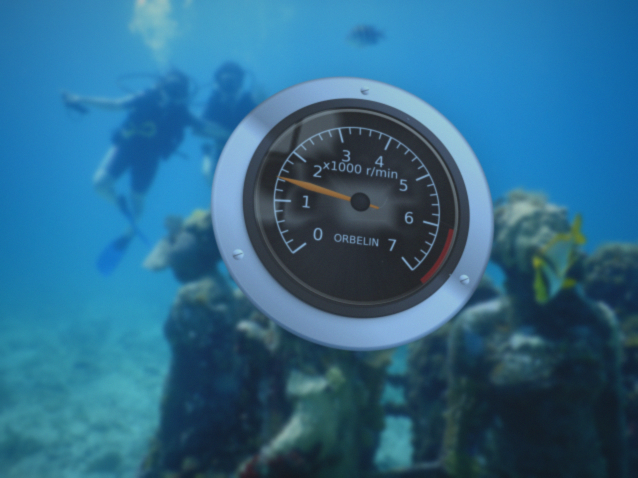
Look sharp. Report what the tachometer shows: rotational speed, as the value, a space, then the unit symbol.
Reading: 1400 rpm
